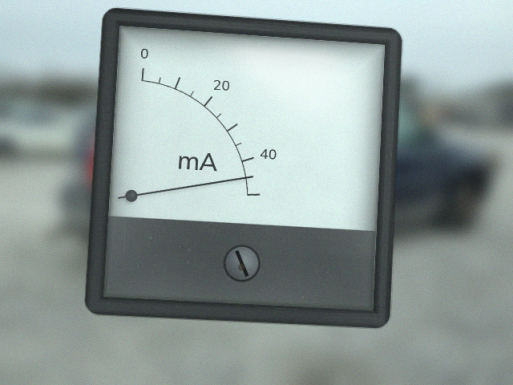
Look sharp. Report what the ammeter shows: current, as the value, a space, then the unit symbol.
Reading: 45 mA
